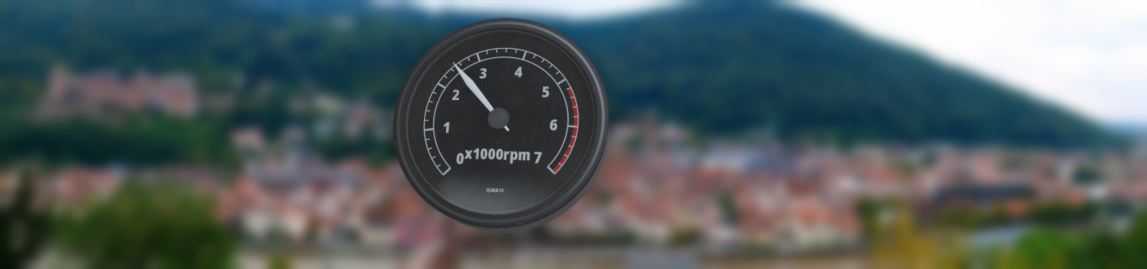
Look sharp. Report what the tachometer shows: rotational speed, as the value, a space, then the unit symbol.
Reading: 2500 rpm
